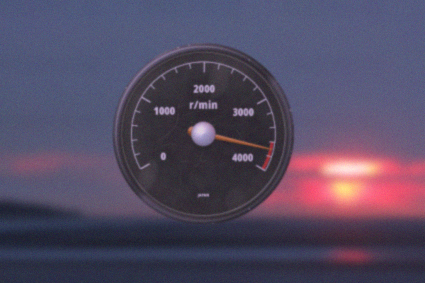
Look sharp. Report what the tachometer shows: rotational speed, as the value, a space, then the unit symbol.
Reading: 3700 rpm
